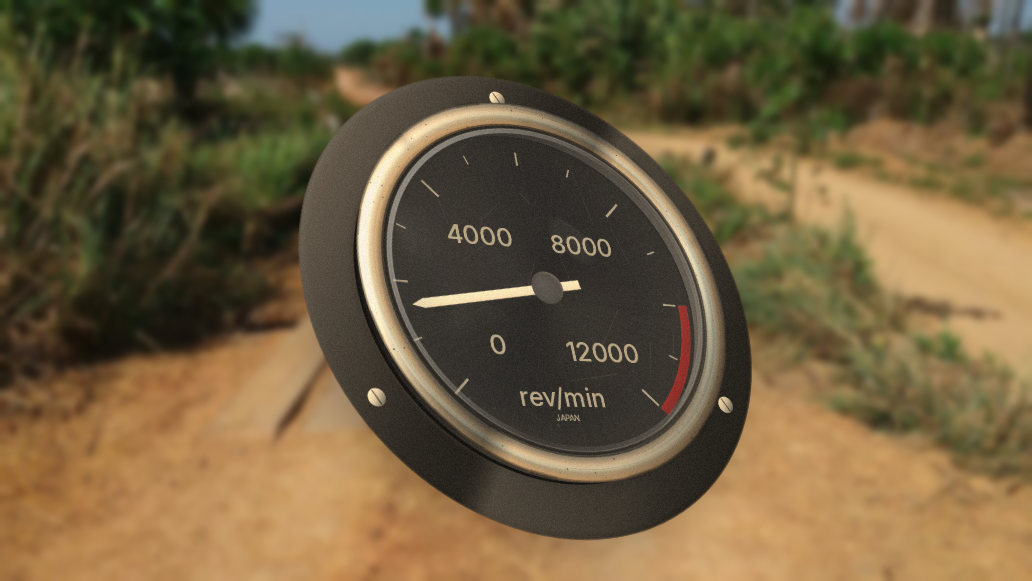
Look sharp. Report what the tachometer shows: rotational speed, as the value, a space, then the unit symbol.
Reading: 1500 rpm
